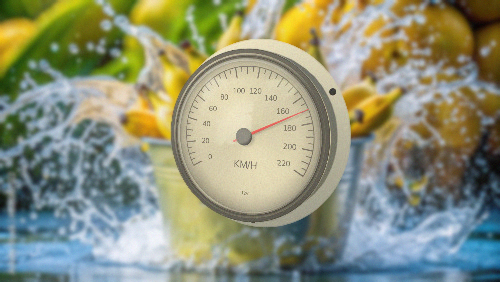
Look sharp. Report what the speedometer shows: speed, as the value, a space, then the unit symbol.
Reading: 170 km/h
